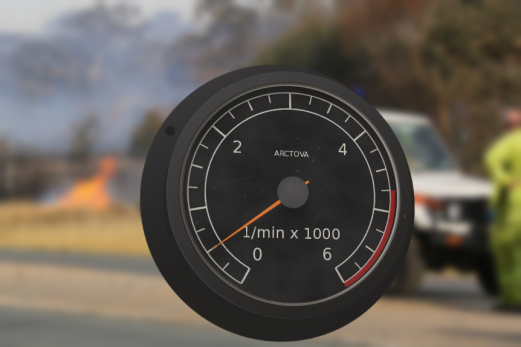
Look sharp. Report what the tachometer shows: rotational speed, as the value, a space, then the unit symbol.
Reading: 500 rpm
